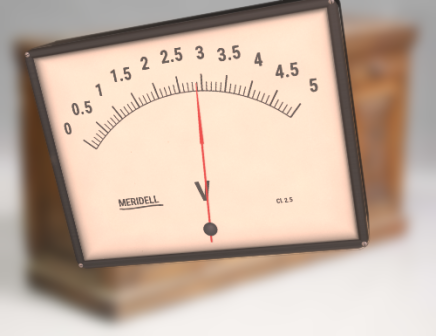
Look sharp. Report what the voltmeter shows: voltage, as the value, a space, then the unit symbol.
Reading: 2.9 V
